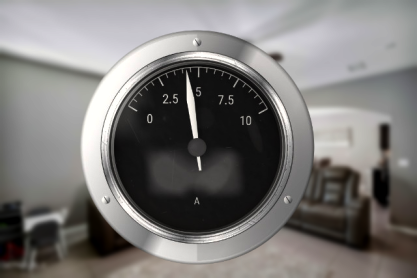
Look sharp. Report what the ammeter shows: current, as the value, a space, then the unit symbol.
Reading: 4.25 A
